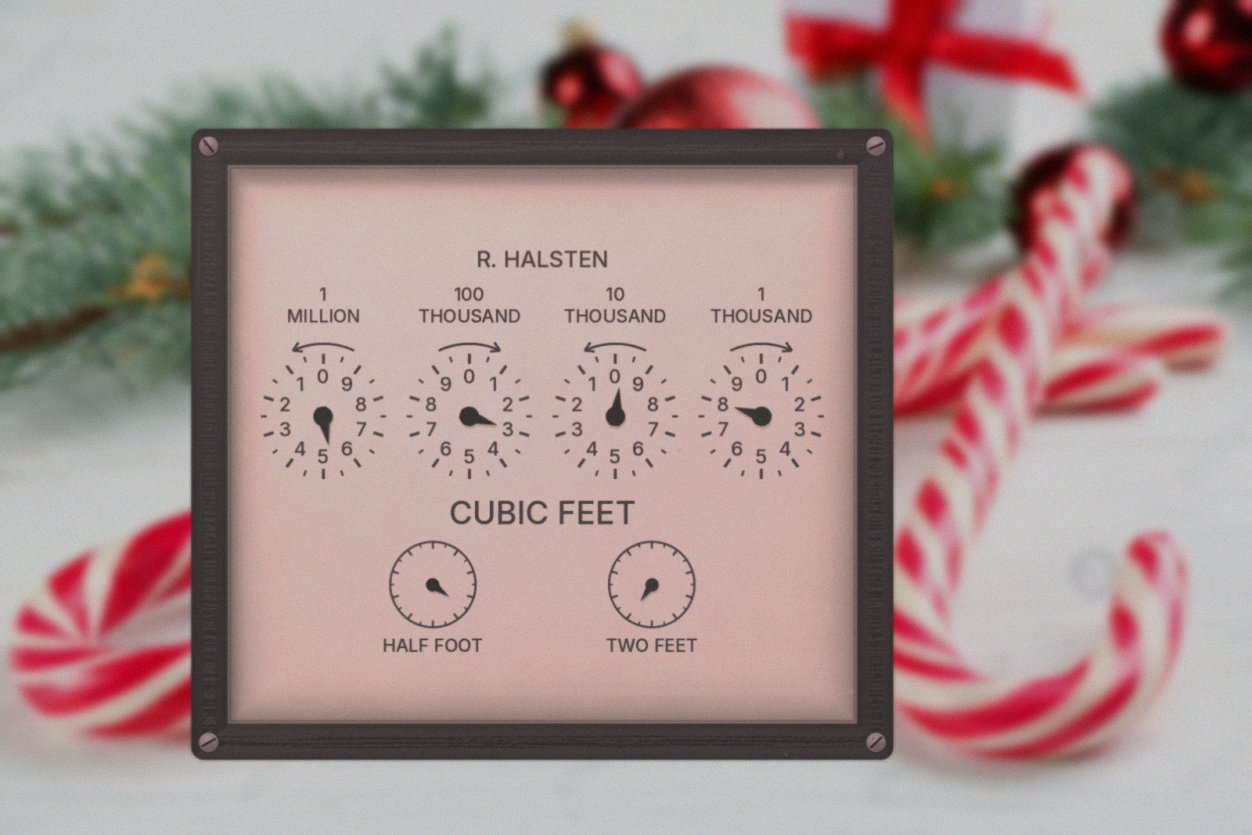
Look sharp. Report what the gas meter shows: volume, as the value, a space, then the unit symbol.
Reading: 529800 ft³
